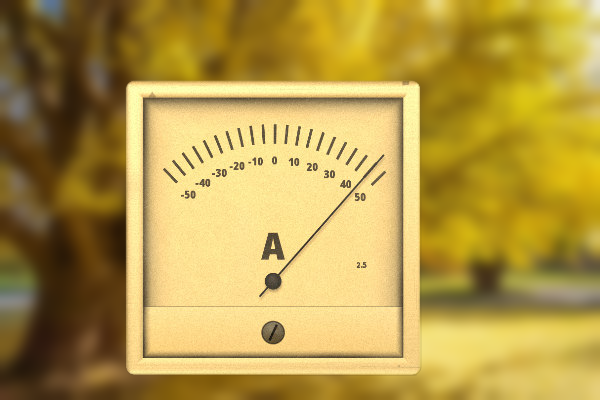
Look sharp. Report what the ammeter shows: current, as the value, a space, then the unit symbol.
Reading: 45 A
